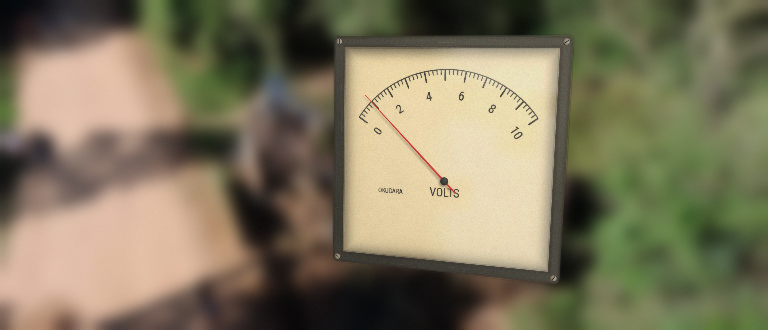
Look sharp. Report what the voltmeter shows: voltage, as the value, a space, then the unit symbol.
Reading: 1 V
